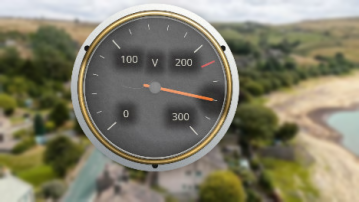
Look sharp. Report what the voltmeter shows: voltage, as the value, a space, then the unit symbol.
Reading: 260 V
